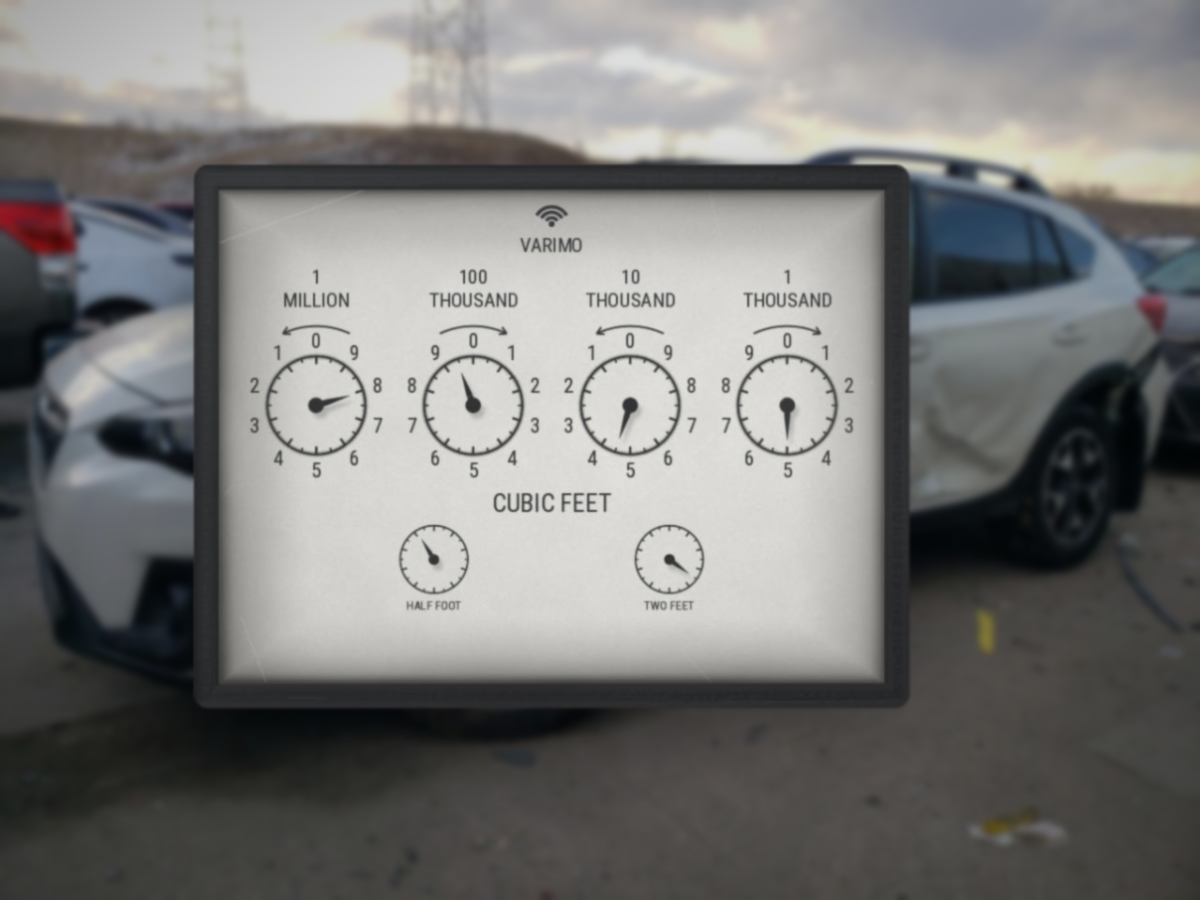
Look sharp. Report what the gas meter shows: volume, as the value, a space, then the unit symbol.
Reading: 794500 ft³
